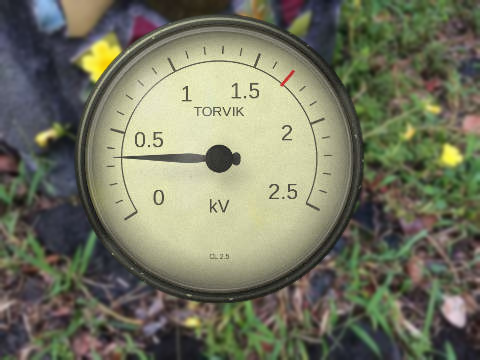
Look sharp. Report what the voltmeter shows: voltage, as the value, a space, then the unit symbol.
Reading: 0.35 kV
